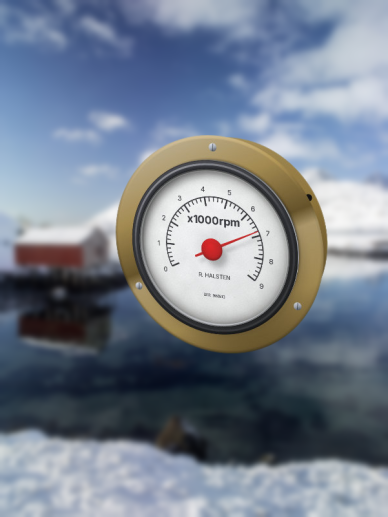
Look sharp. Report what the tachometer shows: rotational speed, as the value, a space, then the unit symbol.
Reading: 6800 rpm
